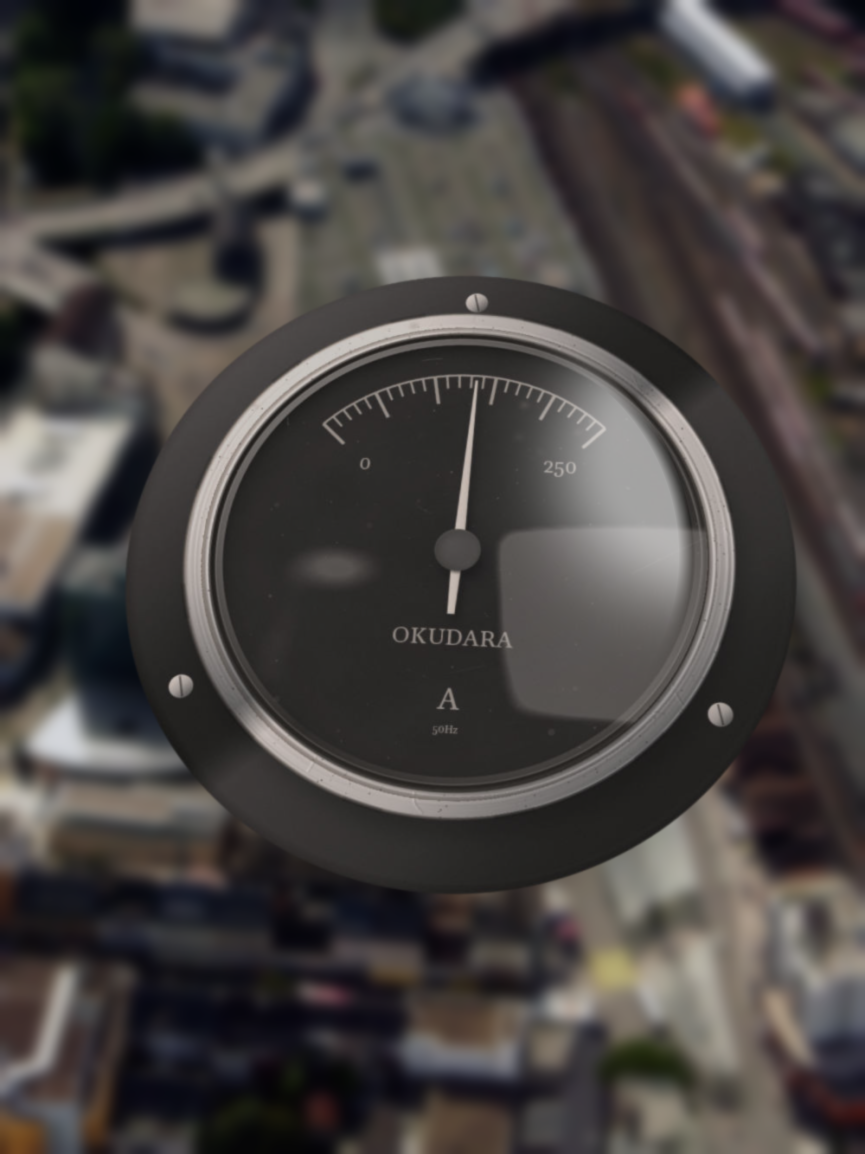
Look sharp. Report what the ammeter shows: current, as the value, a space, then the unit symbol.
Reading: 135 A
